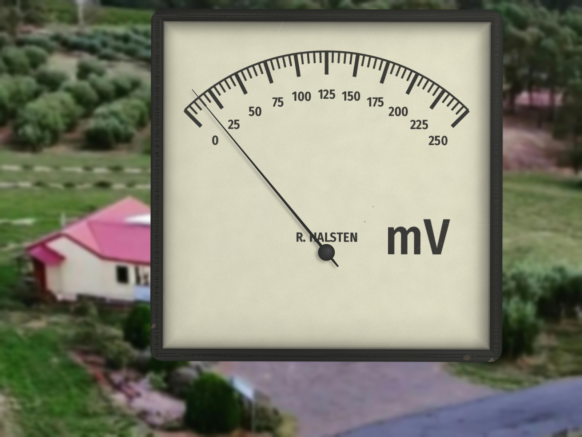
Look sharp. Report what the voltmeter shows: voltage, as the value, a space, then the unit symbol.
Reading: 15 mV
